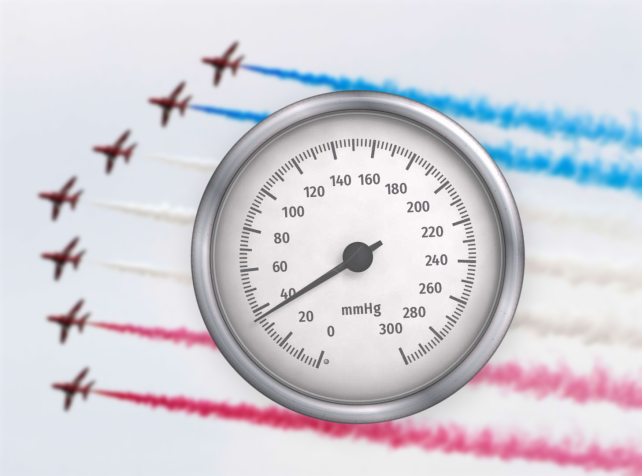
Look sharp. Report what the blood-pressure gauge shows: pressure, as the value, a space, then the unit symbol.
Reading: 36 mmHg
